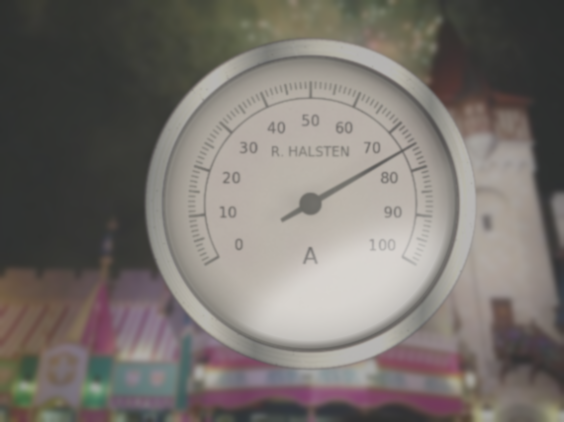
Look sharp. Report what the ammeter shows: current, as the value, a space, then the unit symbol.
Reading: 75 A
